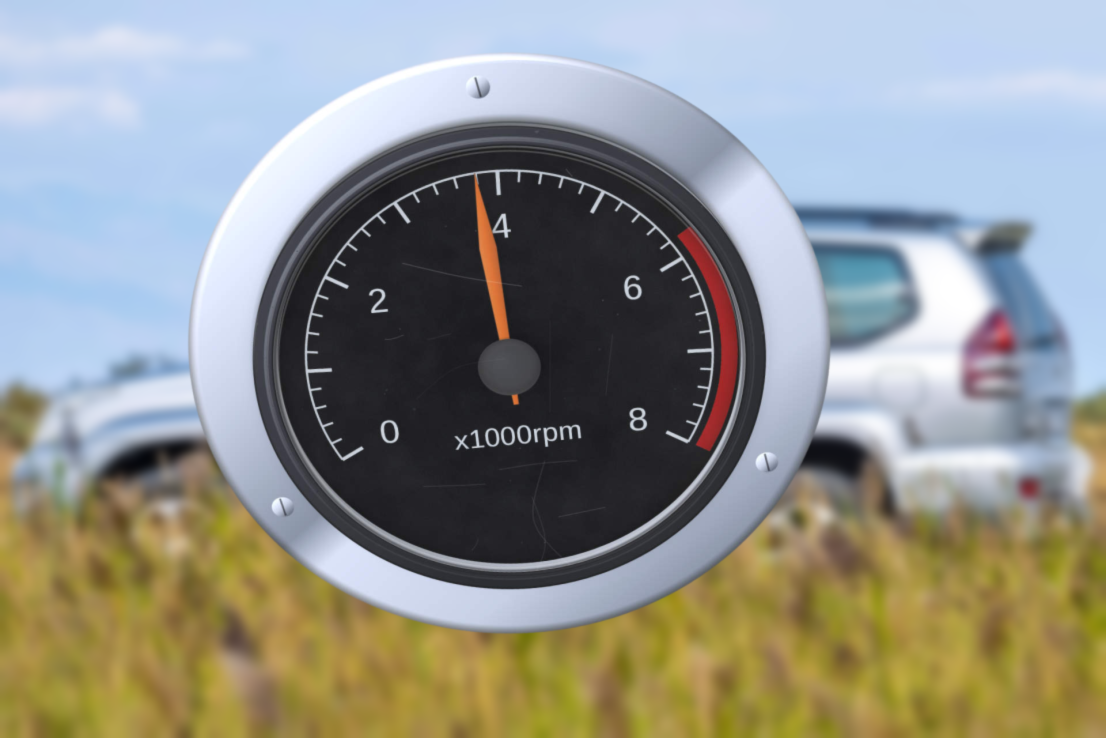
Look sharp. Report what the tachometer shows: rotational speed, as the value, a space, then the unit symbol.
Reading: 3800 rpm
